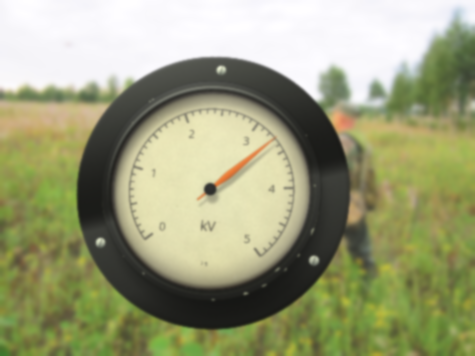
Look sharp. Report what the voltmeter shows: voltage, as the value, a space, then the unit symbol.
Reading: 3.3 kV
